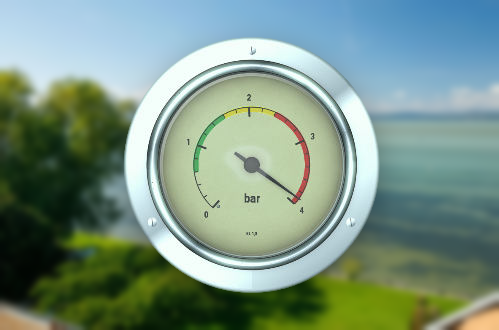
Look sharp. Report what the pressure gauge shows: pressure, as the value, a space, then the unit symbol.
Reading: 3.9 bar
